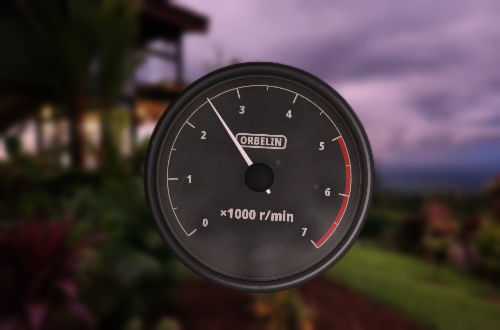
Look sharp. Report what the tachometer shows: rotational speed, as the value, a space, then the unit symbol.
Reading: 2500 rpm
